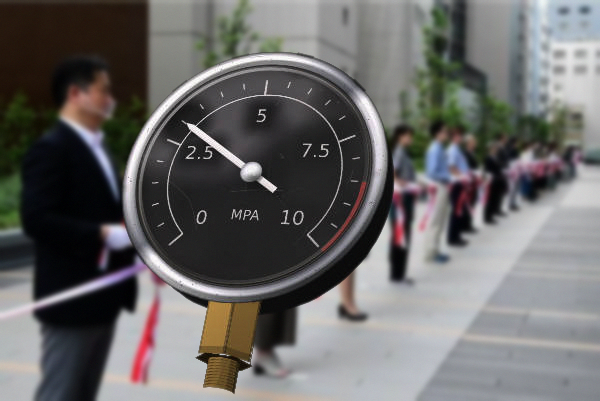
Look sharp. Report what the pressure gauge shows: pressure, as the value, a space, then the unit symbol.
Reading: 3 MPa
